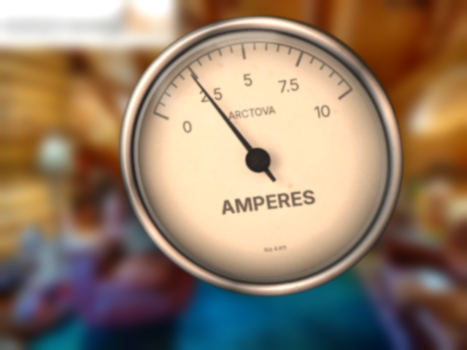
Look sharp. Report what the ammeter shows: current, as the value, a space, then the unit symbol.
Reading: 2.5 A
